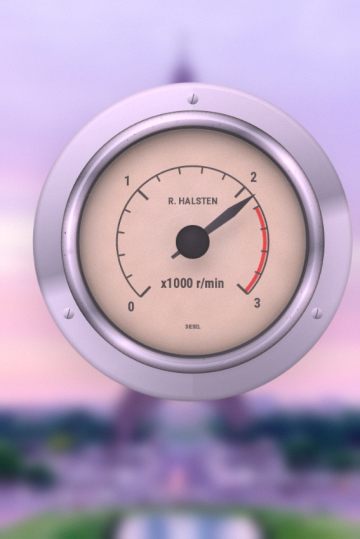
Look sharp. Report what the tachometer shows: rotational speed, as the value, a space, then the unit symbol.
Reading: 2100 rpm
